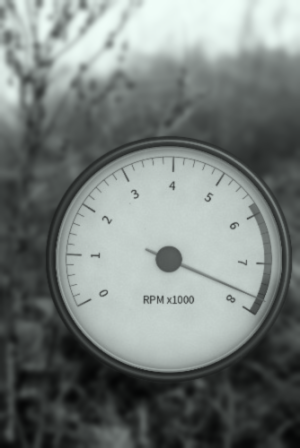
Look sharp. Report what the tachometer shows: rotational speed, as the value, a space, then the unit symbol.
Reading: 7700 rpm
